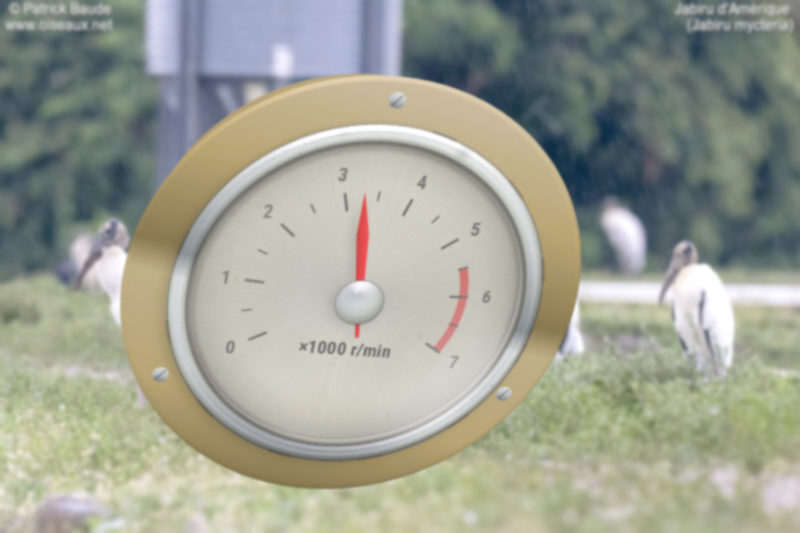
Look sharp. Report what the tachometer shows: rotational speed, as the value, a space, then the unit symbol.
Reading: 3250 rpm
